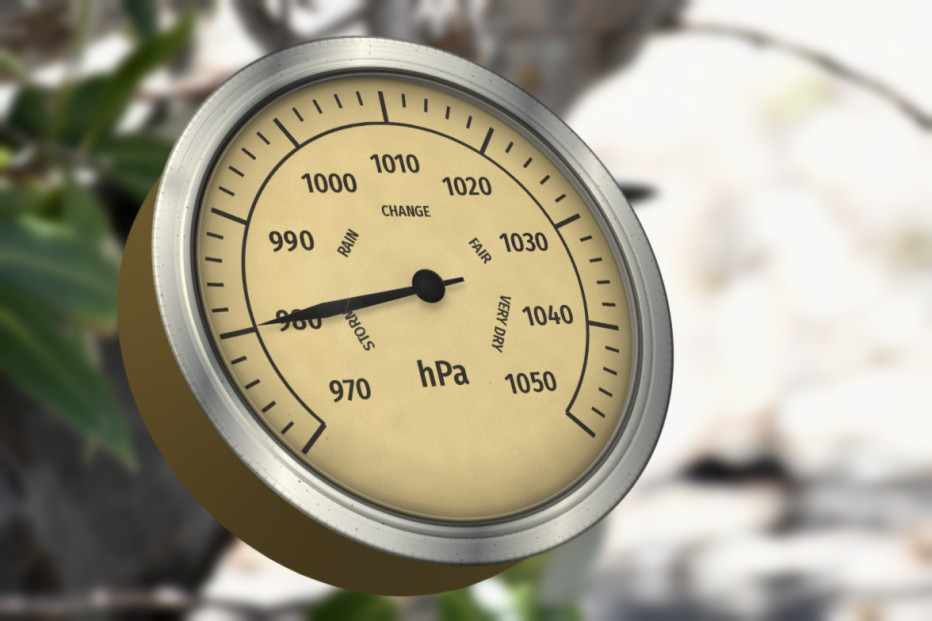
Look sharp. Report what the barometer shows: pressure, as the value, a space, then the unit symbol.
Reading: 980 hPa
